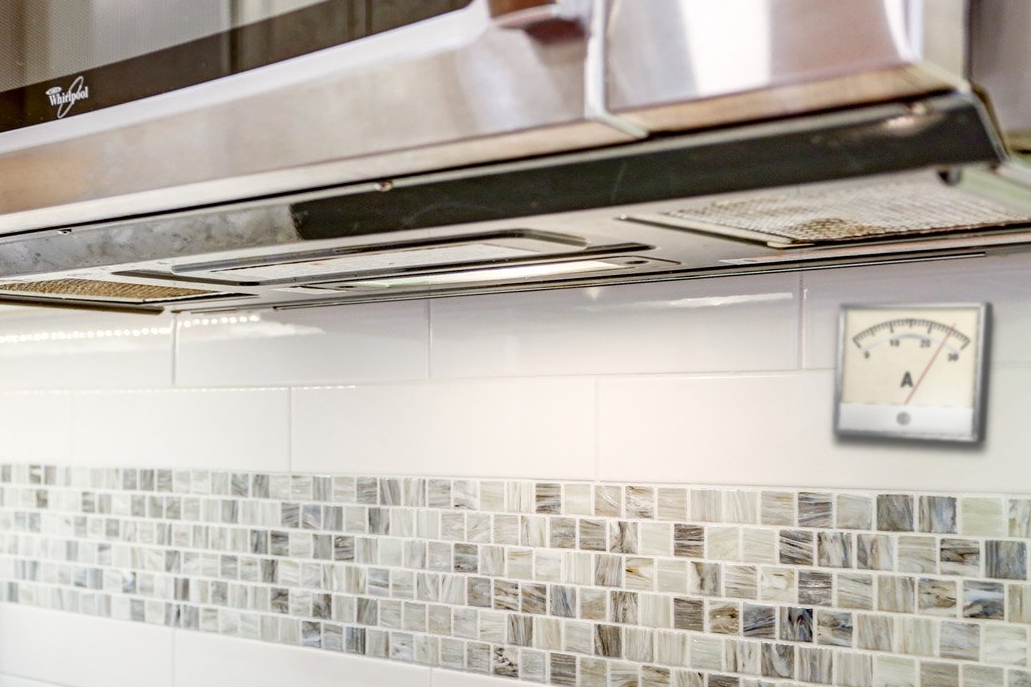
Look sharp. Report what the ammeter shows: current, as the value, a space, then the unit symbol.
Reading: 25 A
